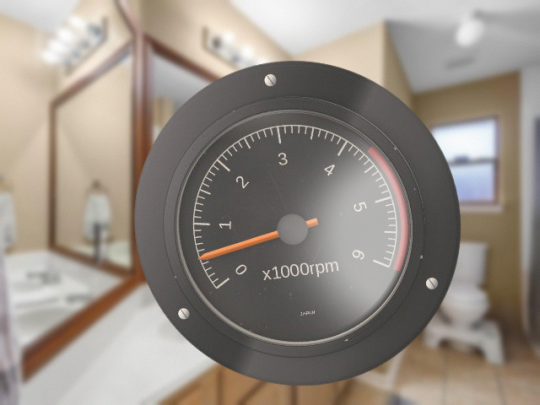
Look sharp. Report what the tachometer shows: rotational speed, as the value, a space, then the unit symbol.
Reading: 500 rpm
